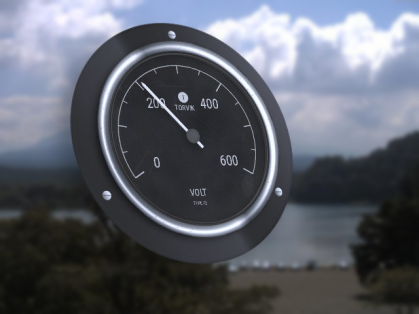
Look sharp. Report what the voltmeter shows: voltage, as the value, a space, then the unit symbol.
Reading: 200 V
